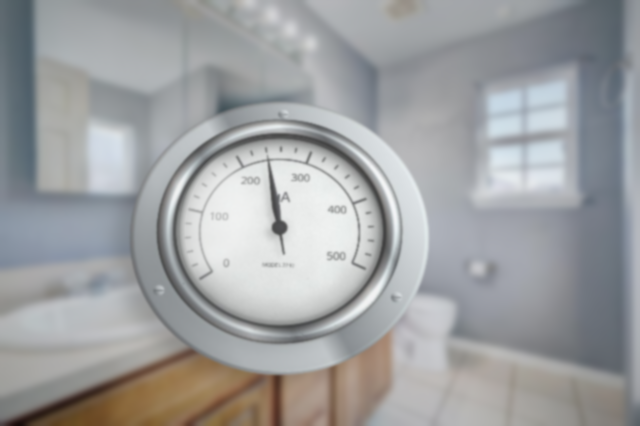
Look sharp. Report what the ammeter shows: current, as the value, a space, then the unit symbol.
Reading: 240 µA
